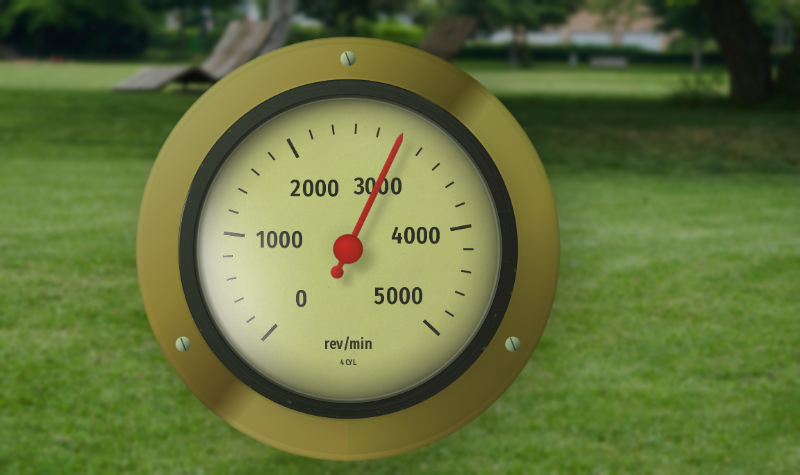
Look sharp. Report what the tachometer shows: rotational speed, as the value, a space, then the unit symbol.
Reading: 3000 rpm
